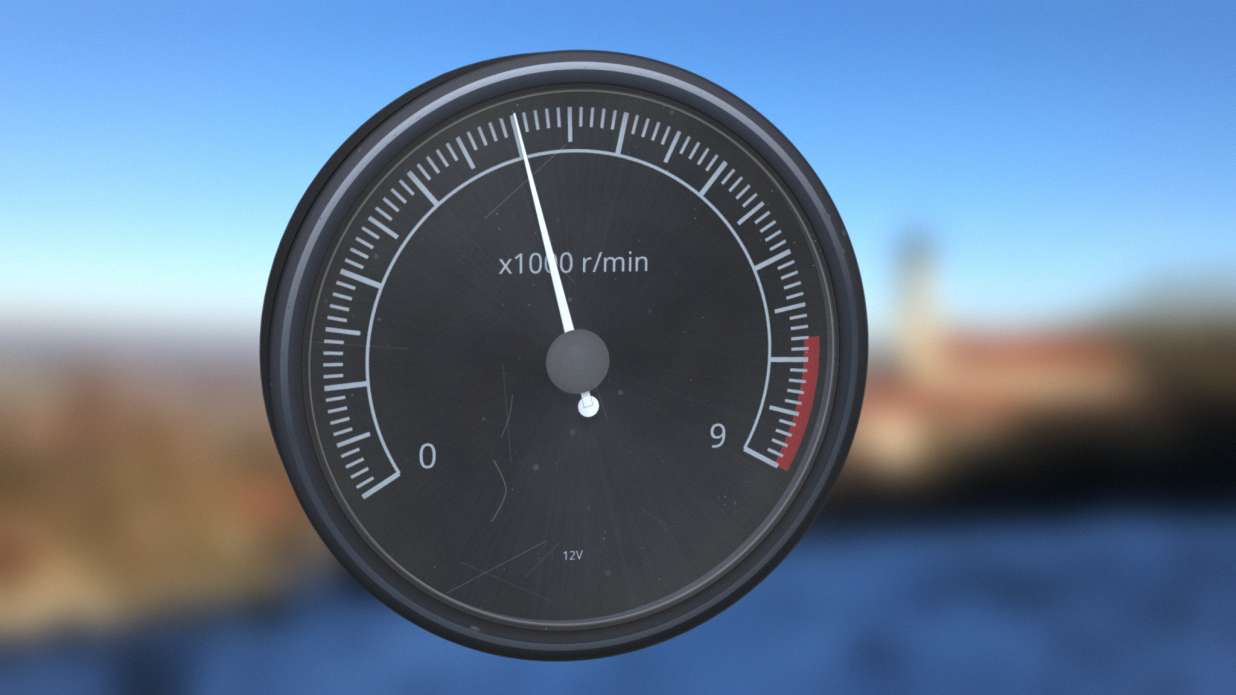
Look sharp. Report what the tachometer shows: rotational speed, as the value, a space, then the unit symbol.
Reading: 4000 rpm
